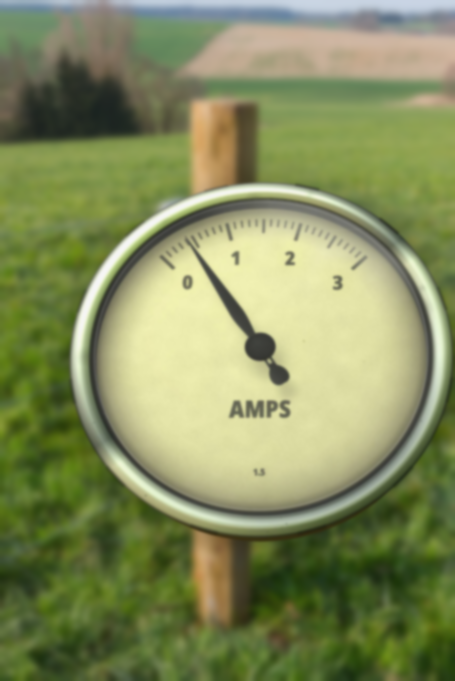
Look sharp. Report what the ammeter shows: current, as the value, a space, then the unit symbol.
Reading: 0.4 A
